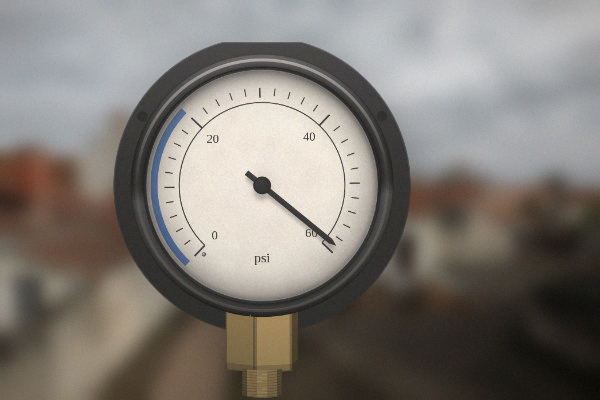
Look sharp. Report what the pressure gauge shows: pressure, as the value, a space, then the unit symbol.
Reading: 59 psi
